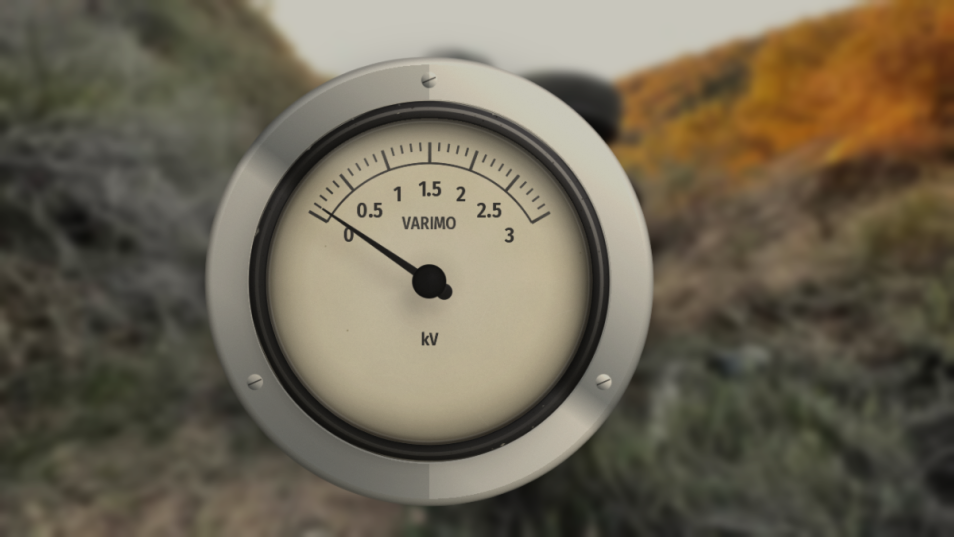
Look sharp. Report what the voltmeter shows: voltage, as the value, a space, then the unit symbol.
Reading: 0.1 kV
